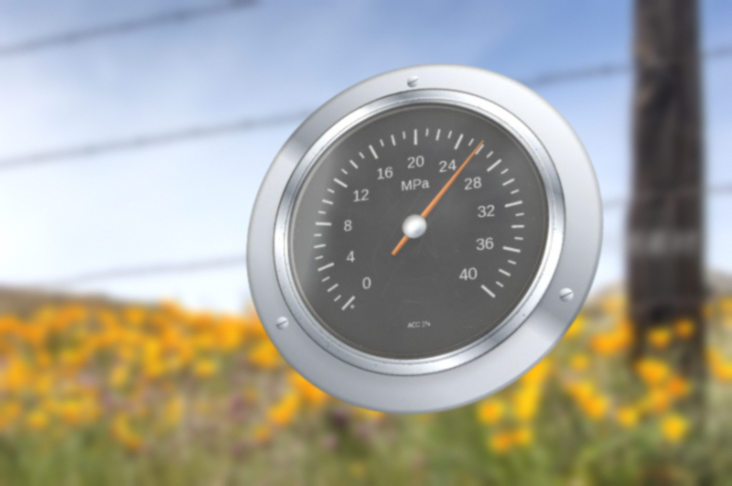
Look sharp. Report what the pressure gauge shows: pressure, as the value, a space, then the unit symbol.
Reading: 26 MPa
